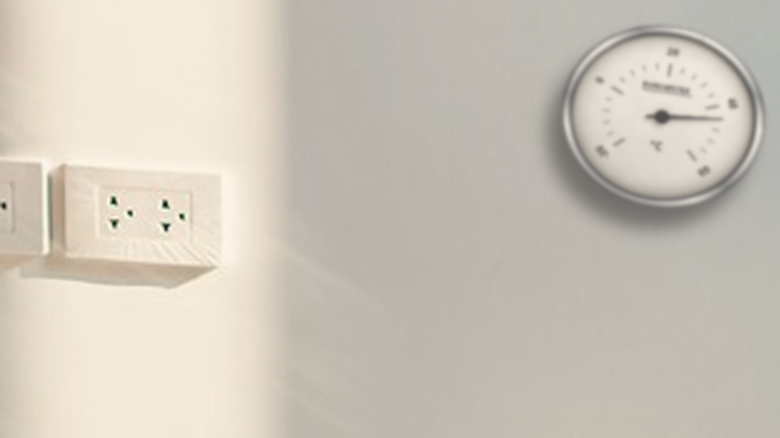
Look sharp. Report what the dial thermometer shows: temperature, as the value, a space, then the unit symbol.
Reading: 44 °C
